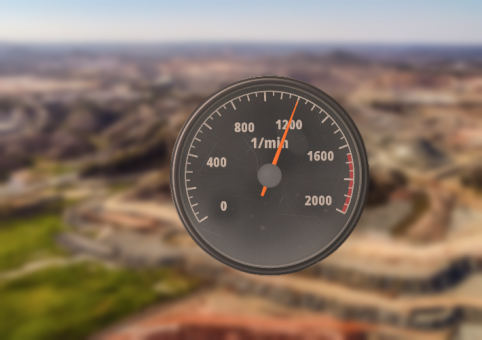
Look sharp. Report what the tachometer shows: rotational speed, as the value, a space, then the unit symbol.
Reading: 1200 rpm
